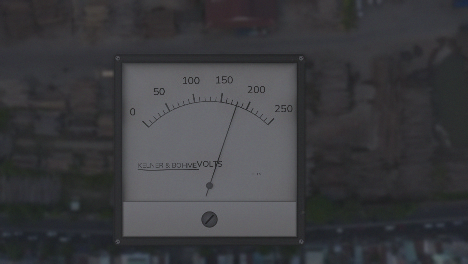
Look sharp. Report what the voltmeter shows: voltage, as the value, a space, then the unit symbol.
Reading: 180 V
